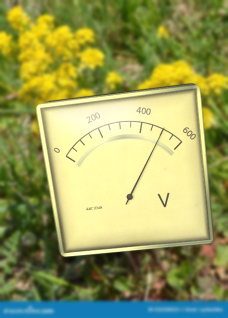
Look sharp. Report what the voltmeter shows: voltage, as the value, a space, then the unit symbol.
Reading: 500 V
